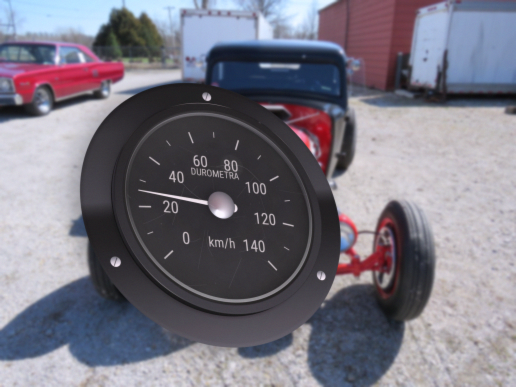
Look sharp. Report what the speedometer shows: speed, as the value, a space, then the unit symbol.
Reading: 25 km/h
